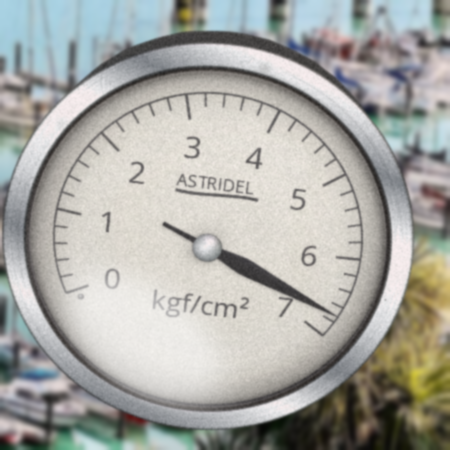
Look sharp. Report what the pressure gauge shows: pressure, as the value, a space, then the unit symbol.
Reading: 6.7 kg/cm²
